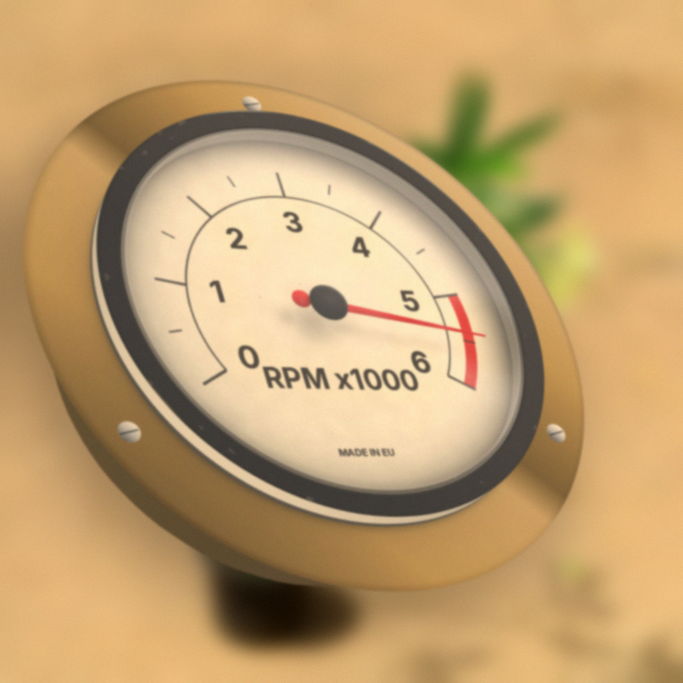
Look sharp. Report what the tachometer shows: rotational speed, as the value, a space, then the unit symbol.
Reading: 5500 rpm
